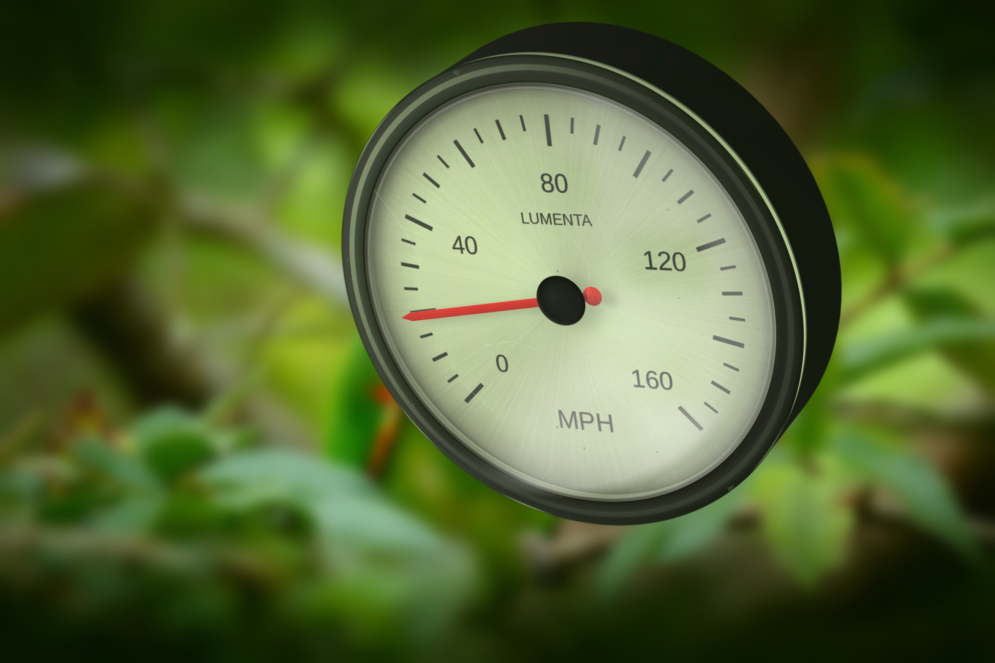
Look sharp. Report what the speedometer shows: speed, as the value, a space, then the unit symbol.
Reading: 20 mph
